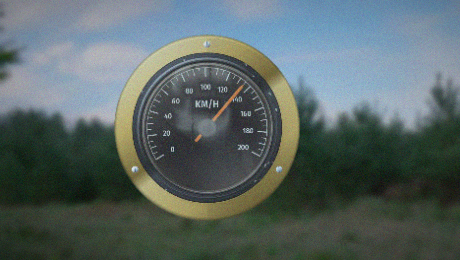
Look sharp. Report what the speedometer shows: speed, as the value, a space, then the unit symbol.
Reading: 135 km/h
